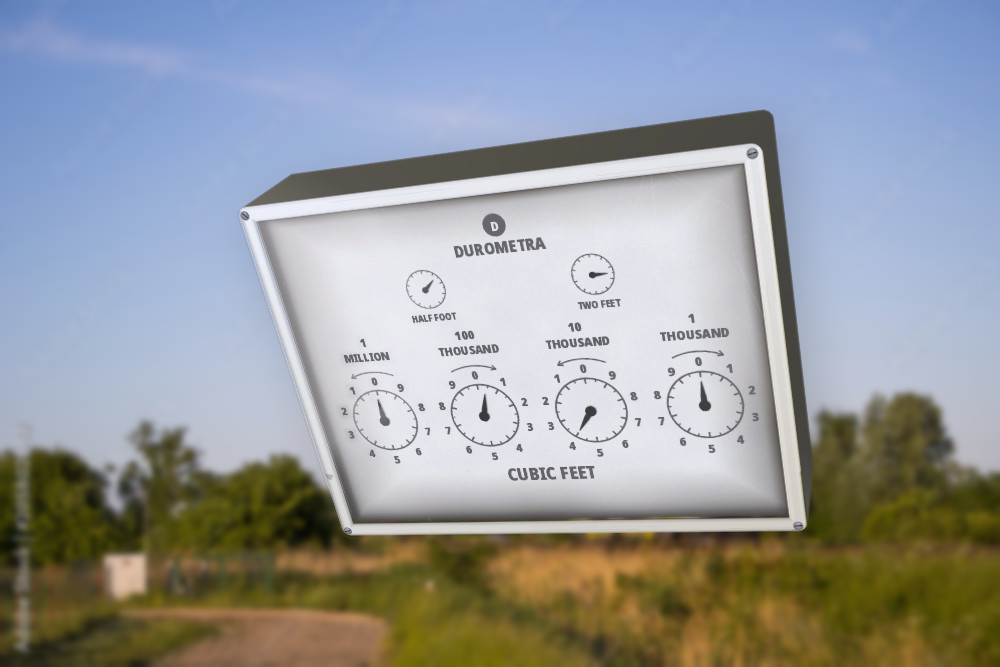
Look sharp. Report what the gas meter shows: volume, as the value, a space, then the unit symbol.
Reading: 4000 ft³
